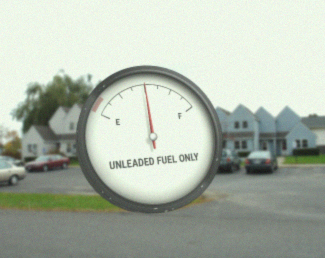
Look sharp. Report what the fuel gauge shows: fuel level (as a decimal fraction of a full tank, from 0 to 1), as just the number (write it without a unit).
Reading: 0.5
